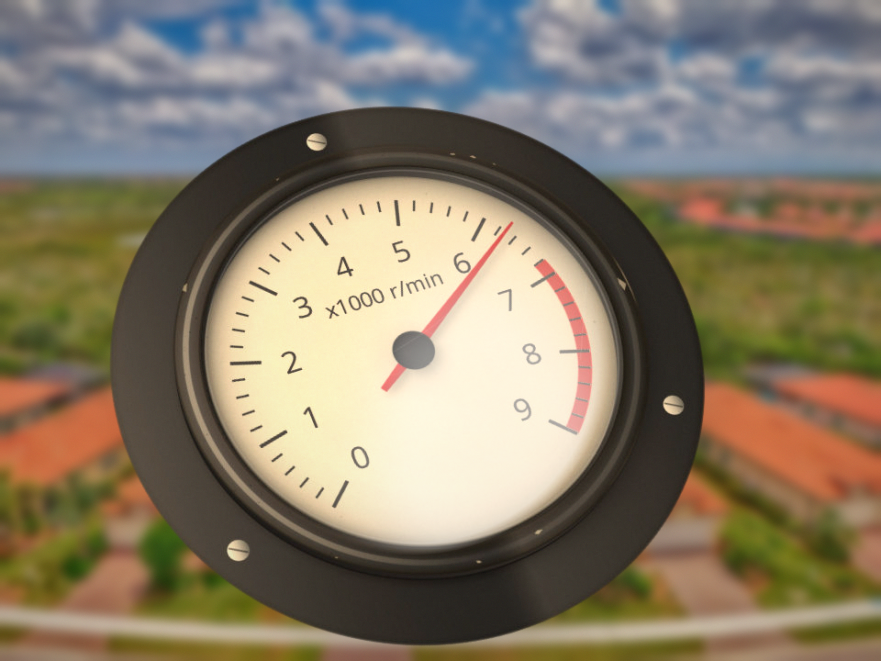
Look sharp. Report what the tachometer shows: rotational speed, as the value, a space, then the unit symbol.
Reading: 6300 rpm
